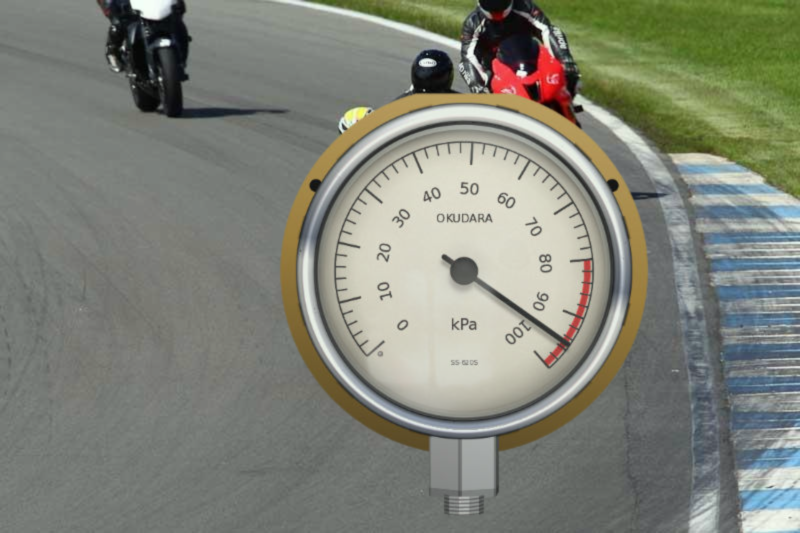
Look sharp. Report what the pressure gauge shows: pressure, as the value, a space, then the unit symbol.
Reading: 95 kPa
